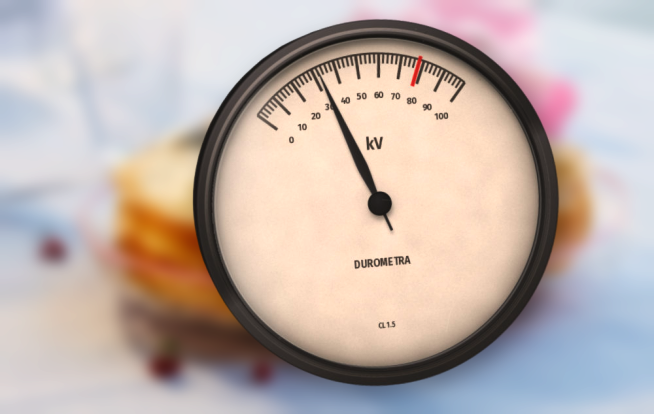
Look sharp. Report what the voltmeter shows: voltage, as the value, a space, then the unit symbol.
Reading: 32 kV
